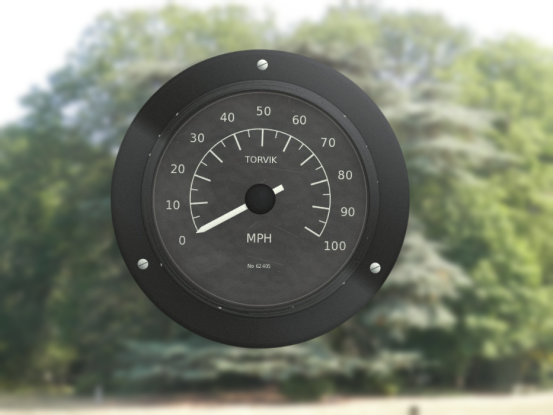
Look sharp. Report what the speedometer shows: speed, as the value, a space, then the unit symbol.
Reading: 0 mph
